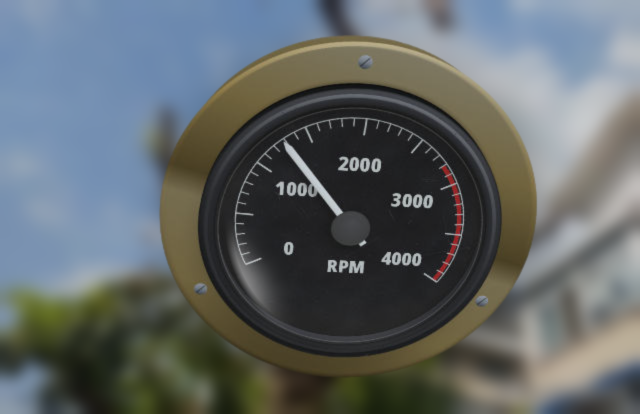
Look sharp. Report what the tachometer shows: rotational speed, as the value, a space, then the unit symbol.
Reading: 1300 rpm
